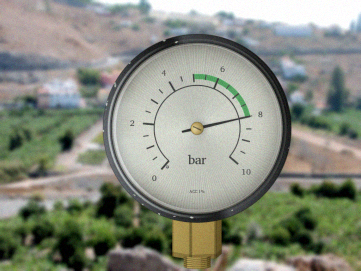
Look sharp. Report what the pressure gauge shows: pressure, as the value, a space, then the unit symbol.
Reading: 8 bar
